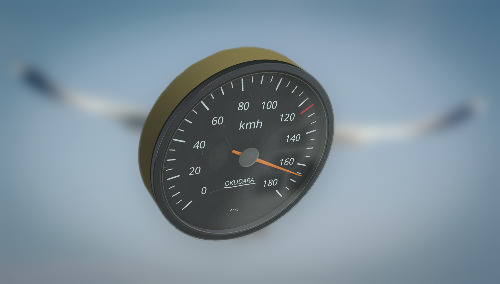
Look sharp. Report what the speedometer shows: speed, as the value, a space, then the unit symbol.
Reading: 165 km/h
